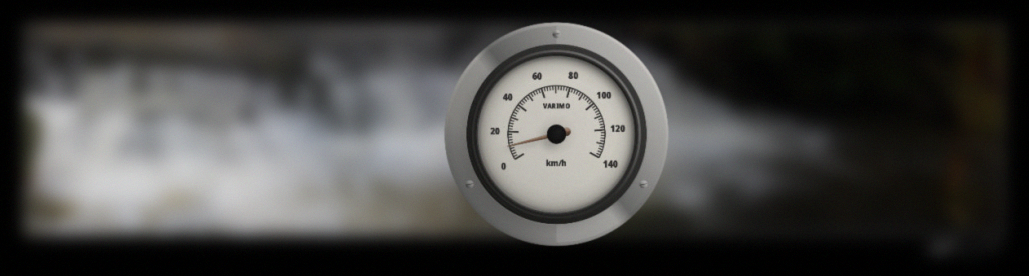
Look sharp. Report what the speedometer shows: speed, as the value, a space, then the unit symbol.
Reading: 10 km/h
